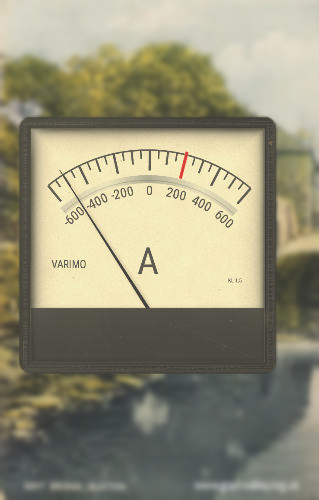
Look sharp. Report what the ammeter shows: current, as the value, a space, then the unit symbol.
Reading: -500 A
